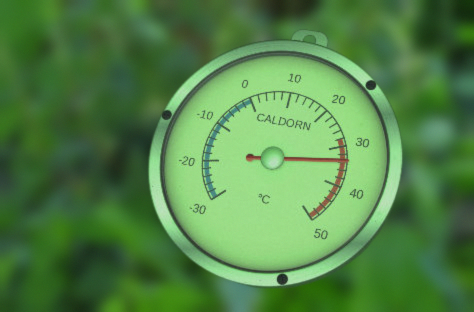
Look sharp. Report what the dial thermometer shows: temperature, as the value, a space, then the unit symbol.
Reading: 34 °C
